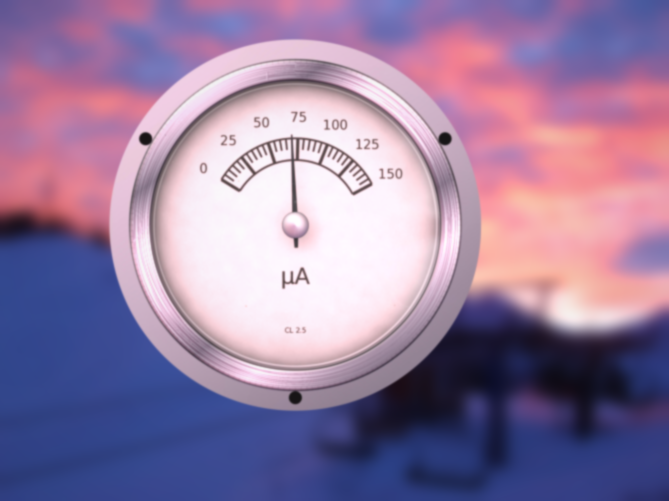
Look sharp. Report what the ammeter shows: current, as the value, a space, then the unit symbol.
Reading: 70 µA
